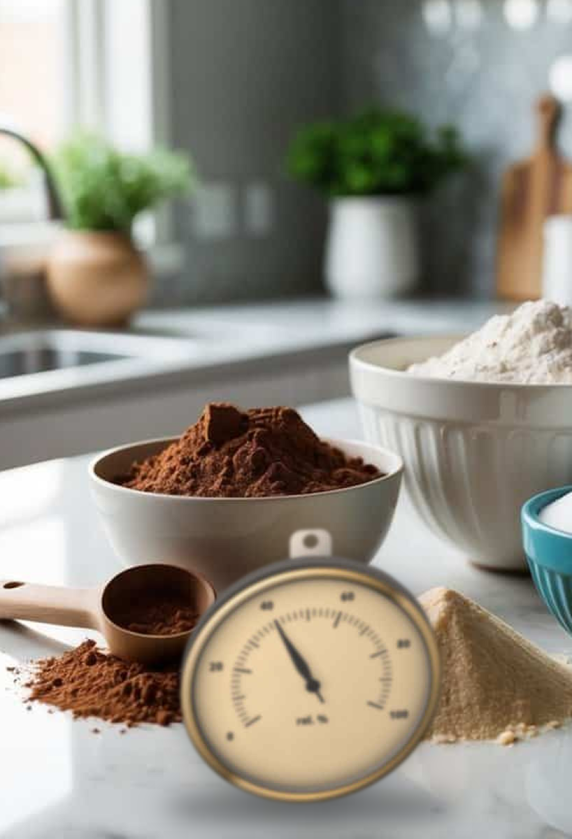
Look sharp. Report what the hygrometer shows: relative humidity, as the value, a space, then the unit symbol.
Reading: 40 %
